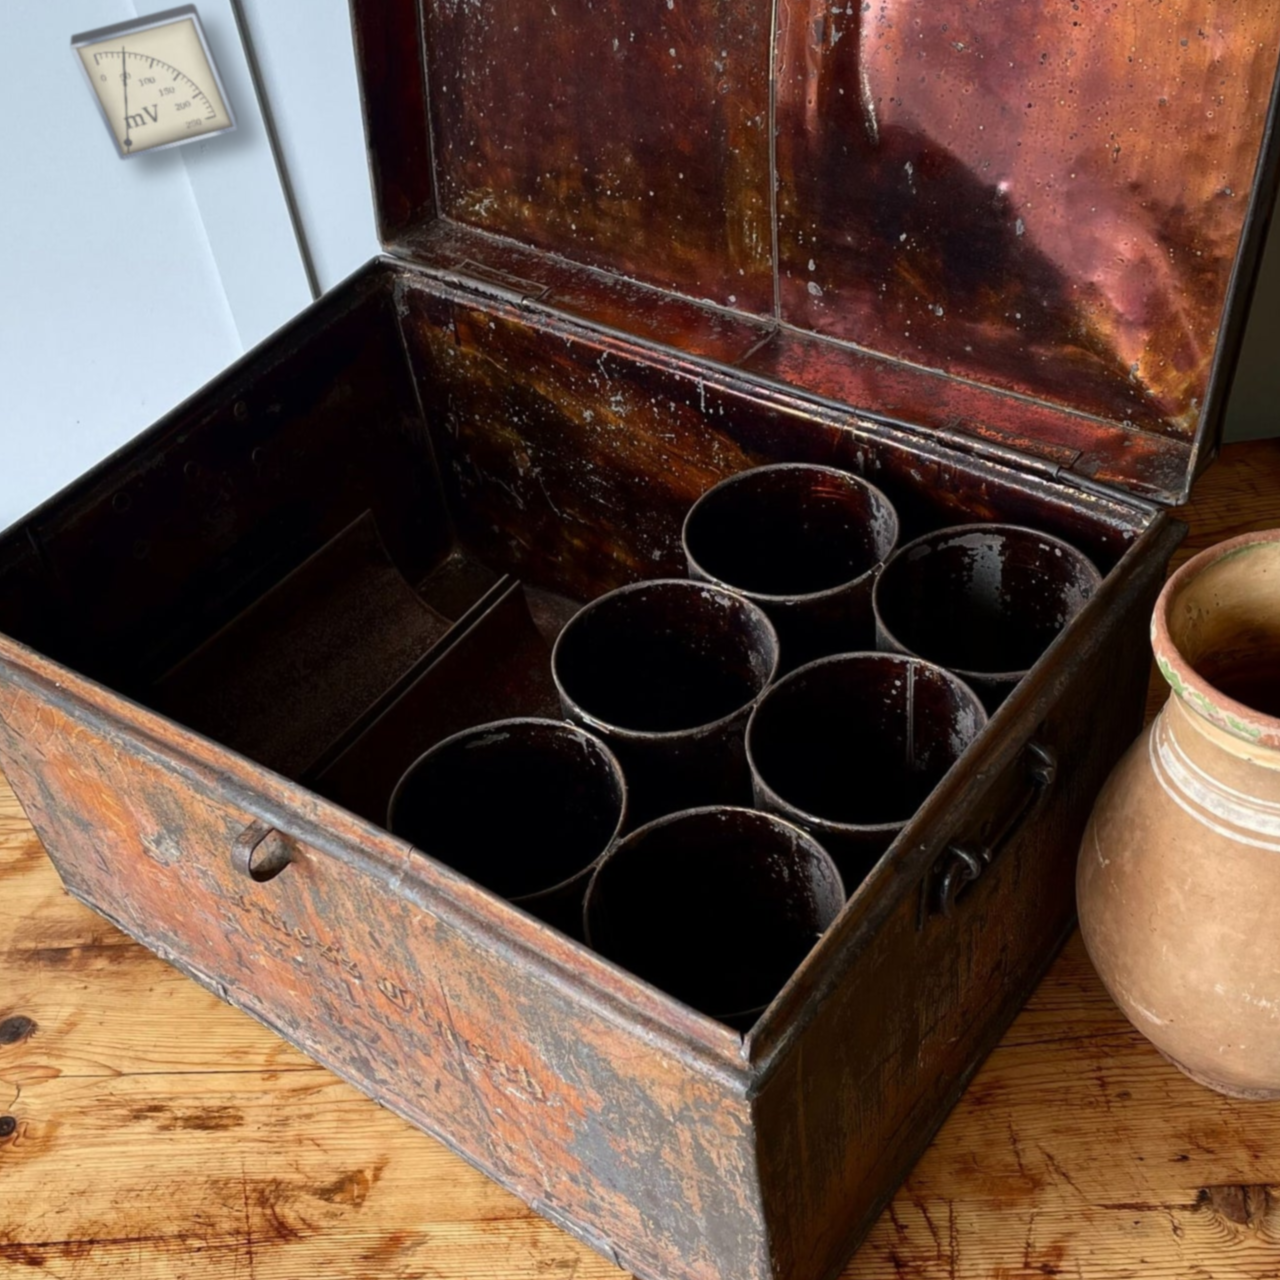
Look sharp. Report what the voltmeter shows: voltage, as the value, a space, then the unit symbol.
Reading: 50 mV
